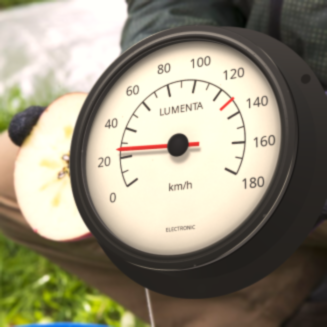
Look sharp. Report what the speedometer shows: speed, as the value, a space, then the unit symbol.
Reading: 25 km/h
